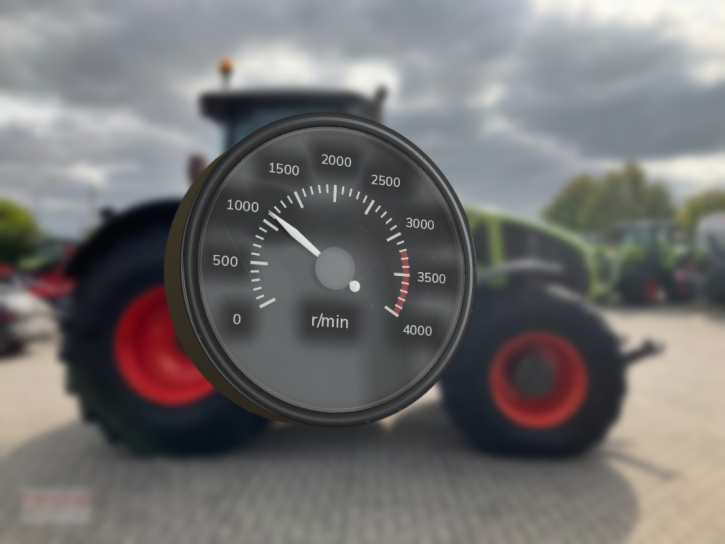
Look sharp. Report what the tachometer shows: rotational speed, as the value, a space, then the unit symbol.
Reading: 1100 rpm
